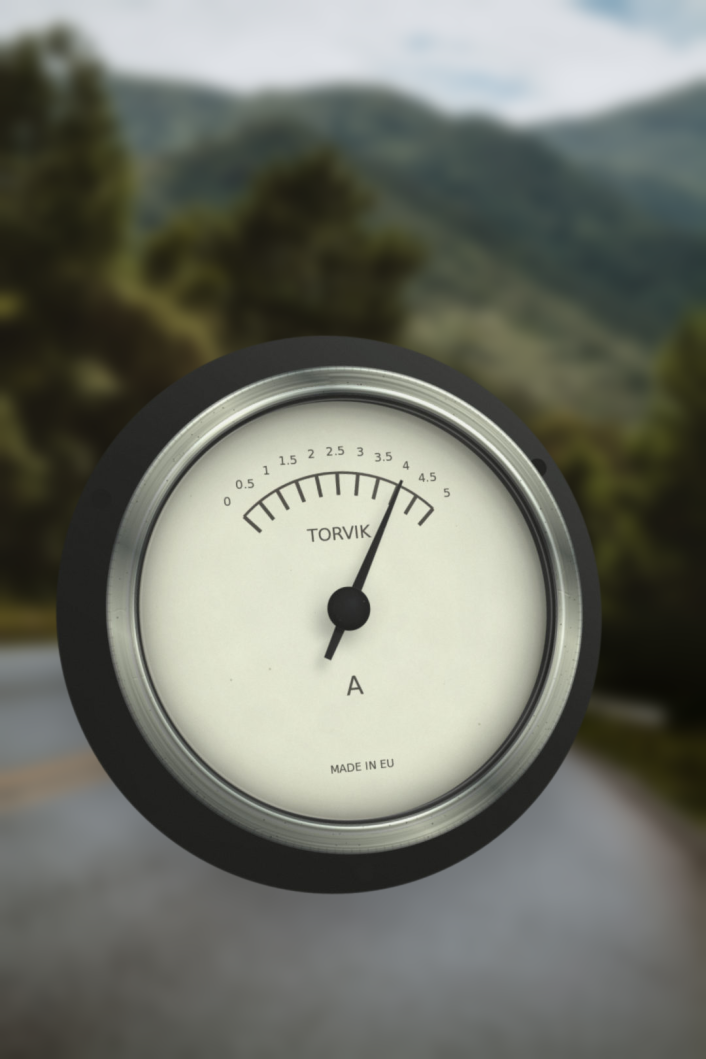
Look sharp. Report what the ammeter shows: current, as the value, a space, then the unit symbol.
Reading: 4 A
